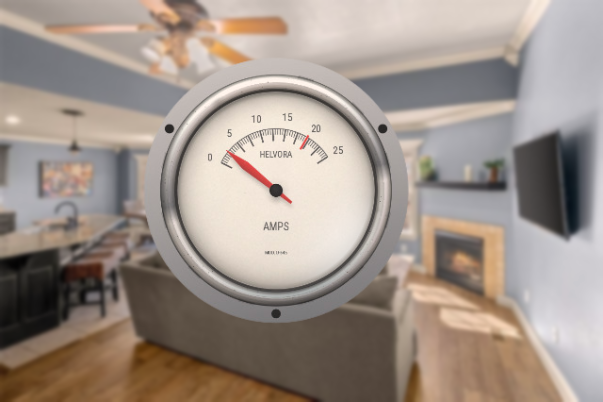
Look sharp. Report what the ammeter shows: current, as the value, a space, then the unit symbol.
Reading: 2.5 A
